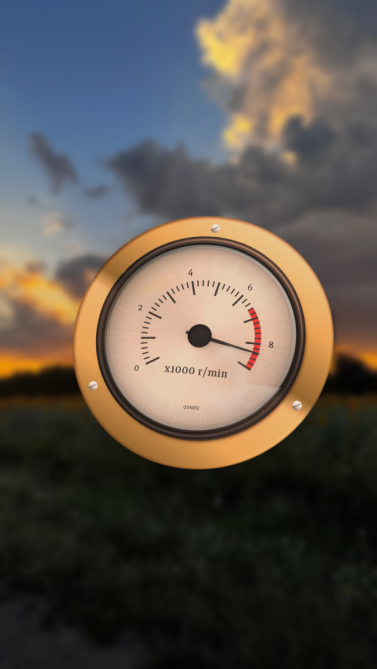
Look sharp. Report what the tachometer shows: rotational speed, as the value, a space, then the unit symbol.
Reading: 8400 rpm
